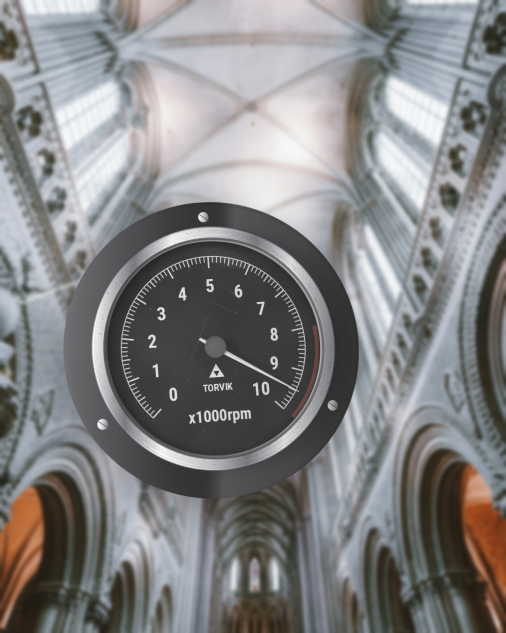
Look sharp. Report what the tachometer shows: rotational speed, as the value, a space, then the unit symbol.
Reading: 9500 rpm
